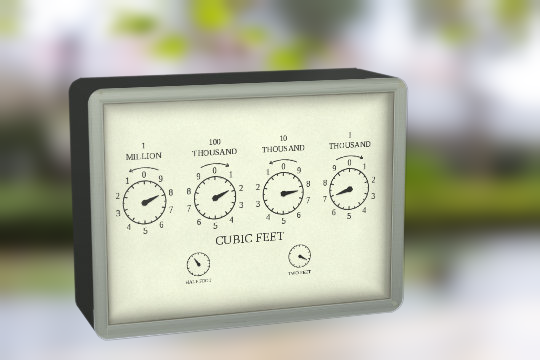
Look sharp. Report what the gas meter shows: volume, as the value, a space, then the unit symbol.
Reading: 817700 ft³
